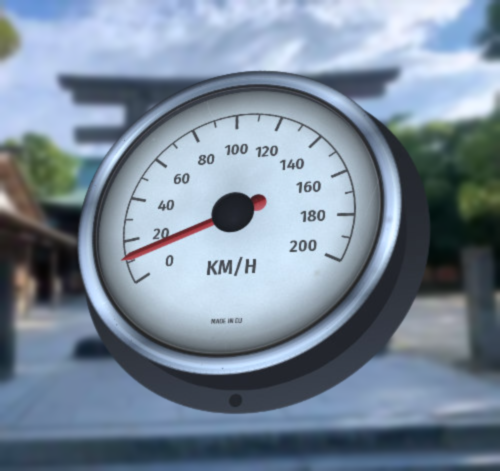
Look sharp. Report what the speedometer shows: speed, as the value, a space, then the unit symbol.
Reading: 10 km/h
